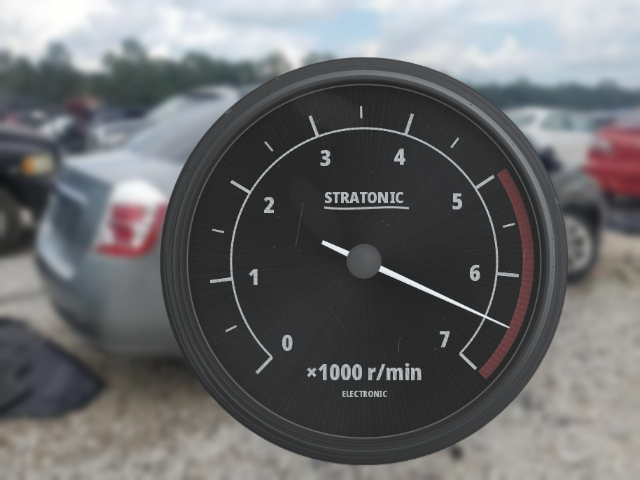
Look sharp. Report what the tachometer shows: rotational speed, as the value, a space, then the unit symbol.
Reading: 6500 rpm
